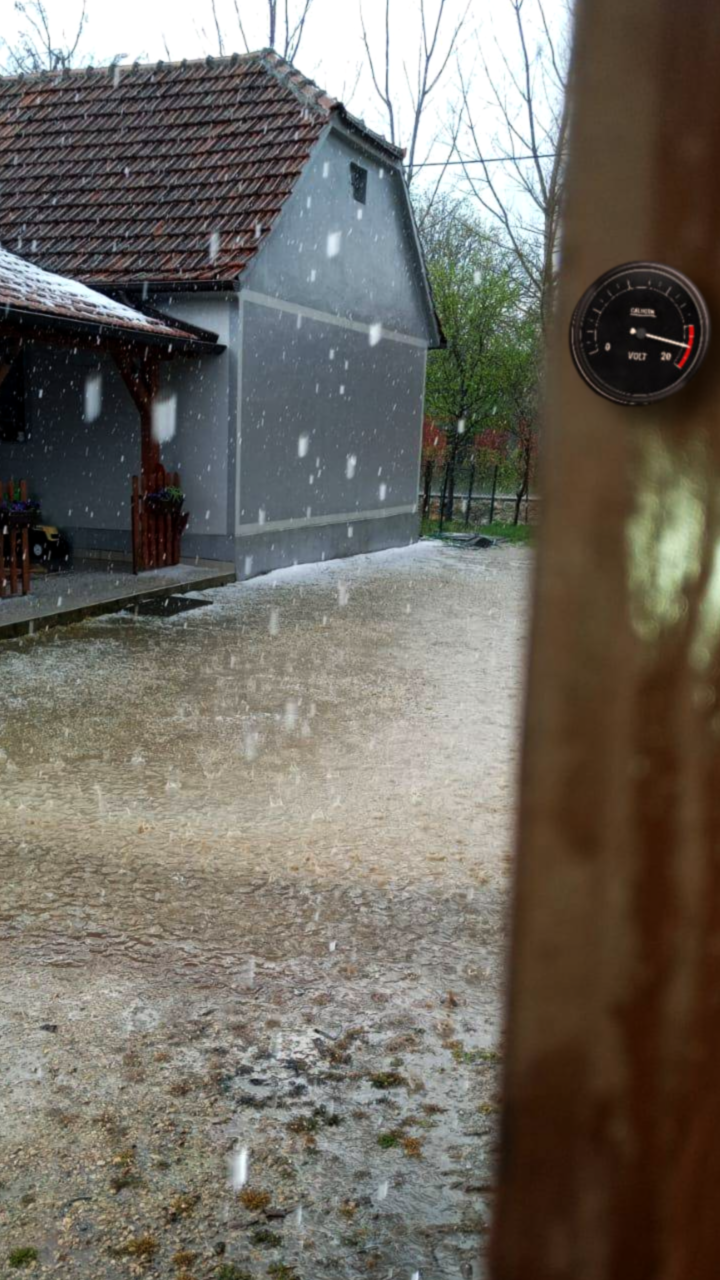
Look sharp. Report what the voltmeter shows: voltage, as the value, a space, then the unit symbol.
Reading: 18 V
